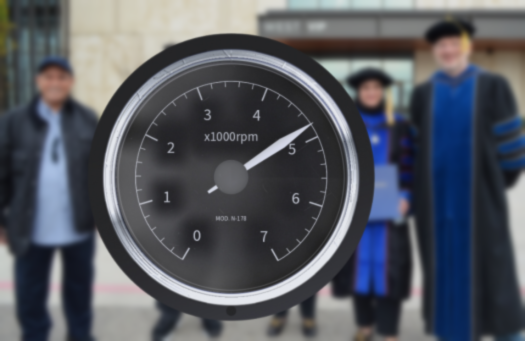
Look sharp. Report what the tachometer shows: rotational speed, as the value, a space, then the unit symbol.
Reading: 4800 rpm
